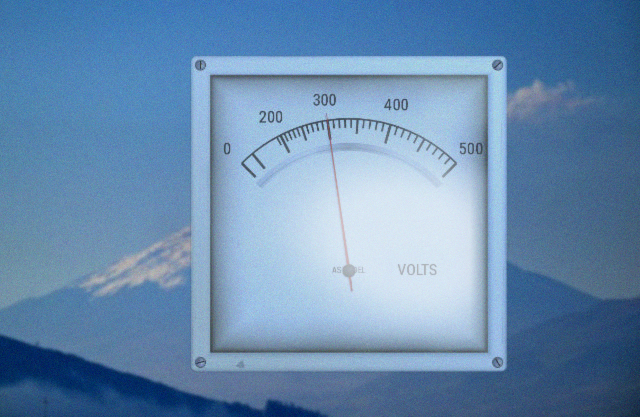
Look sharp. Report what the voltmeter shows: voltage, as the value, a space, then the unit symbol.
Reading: 300 V
